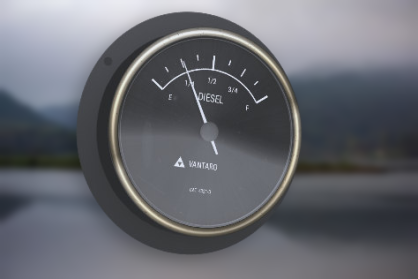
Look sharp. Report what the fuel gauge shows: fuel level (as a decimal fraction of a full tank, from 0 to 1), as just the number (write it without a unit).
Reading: 0.25
